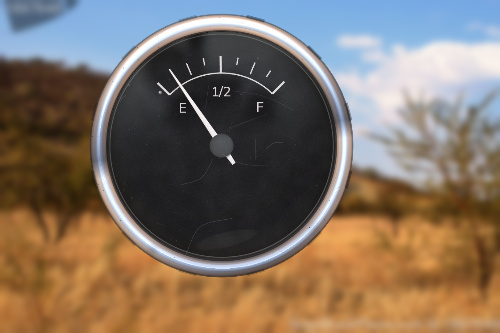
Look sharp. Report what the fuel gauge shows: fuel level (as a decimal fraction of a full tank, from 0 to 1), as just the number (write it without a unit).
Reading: 0.125
